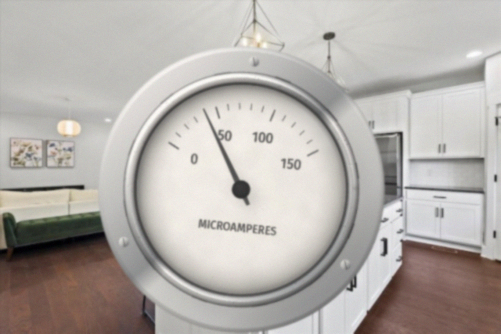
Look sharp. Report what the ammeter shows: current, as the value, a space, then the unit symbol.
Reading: 40 µA
